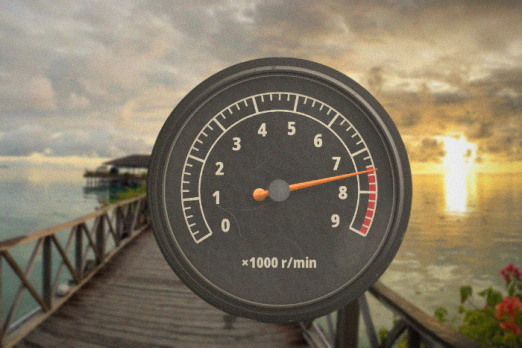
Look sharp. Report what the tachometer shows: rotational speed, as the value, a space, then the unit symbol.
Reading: 7500 rpm
